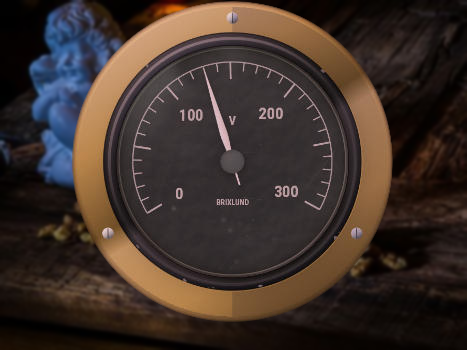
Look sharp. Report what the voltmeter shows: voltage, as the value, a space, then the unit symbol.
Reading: 130 V
